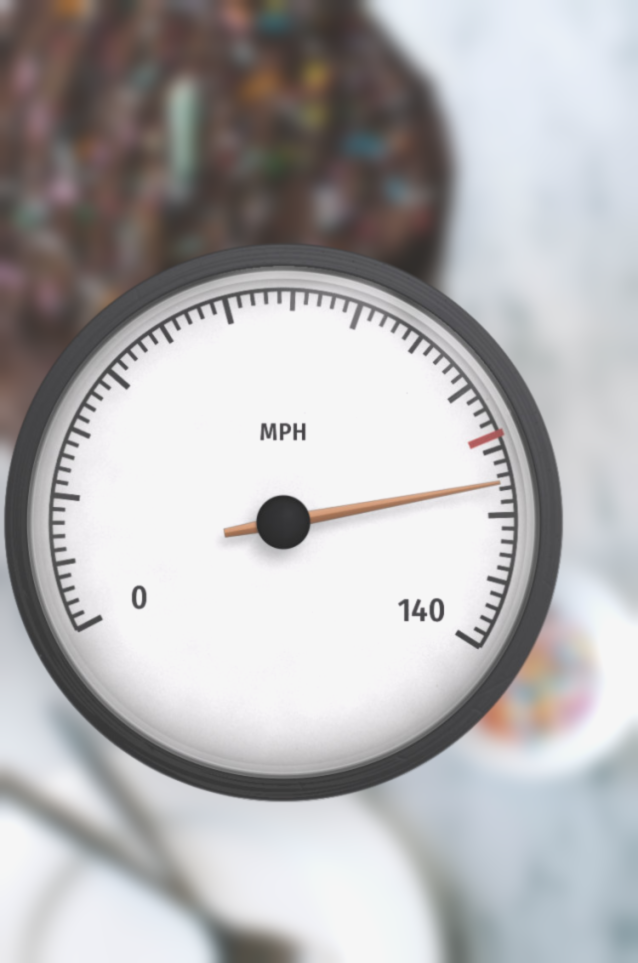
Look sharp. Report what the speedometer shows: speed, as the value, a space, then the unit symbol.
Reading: 115 mph
